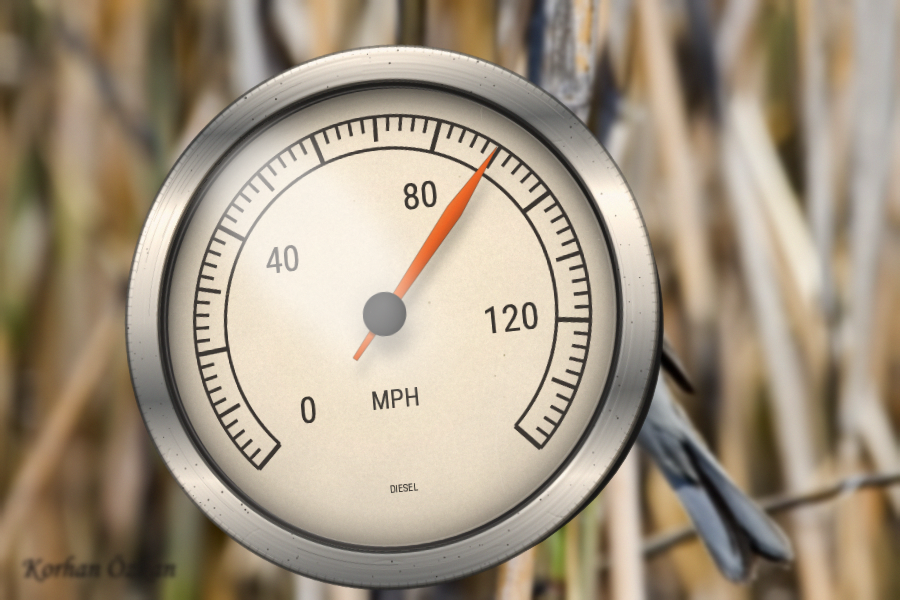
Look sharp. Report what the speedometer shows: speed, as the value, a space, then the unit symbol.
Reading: 90 mph
